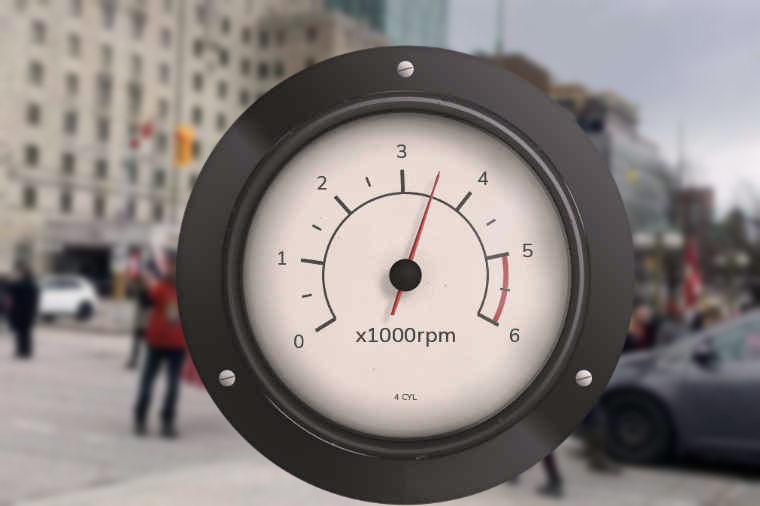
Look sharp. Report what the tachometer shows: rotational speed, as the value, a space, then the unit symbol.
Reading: 3500 rpm
